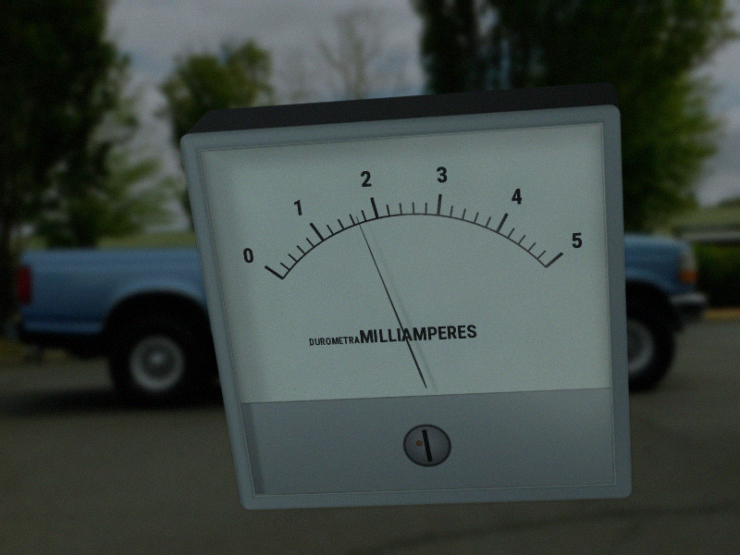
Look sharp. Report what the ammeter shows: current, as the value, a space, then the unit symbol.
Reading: 1.7 mA
